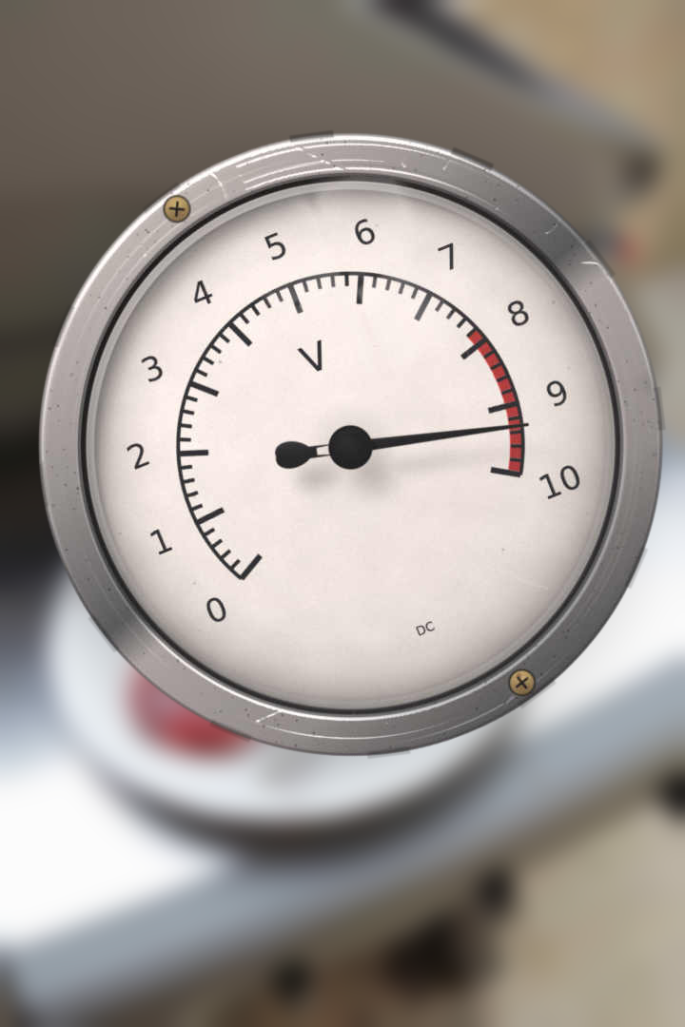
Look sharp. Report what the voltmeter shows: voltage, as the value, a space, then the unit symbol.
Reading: 9.3 V
